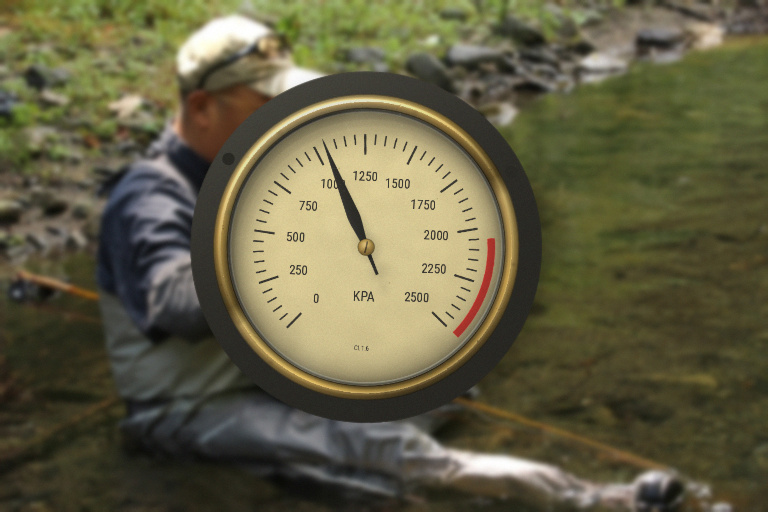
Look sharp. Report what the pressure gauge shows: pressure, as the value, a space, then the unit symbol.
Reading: 1050 kPa
